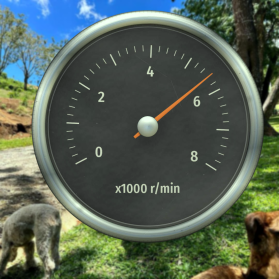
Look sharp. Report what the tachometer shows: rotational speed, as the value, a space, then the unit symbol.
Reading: 5600 rpm
